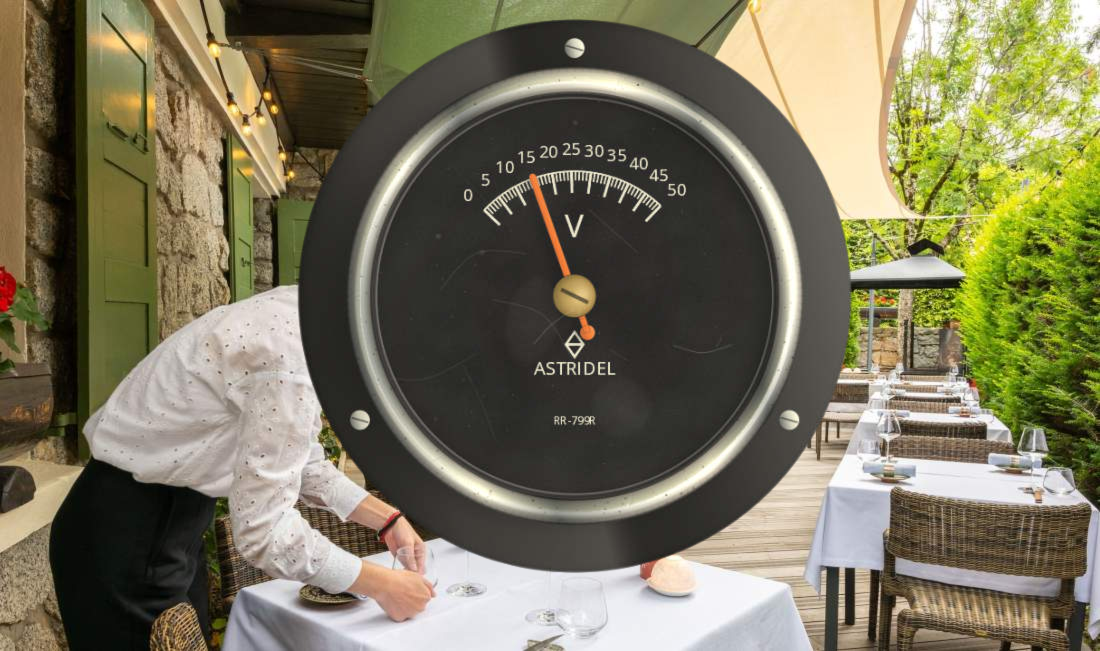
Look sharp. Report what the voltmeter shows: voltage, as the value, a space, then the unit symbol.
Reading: 15 V
